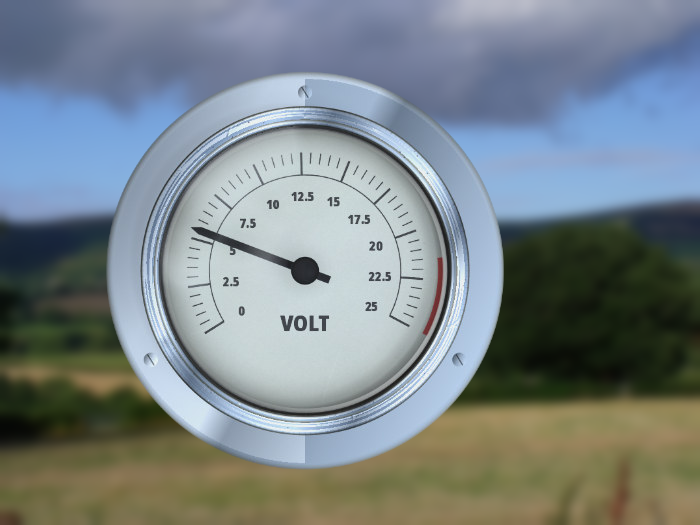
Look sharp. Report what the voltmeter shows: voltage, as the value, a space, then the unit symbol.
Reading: 5.5 V
